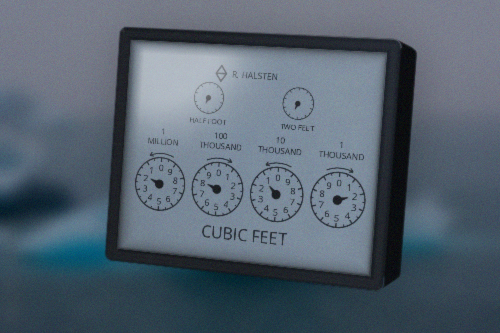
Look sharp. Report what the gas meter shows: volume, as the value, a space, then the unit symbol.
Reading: 181200 ft³
